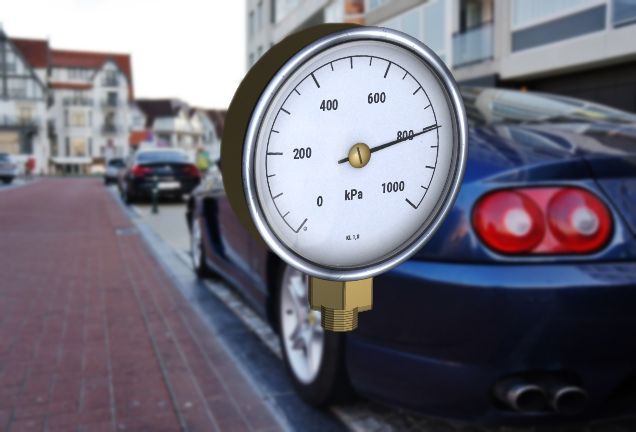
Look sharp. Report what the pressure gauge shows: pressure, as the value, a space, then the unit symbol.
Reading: 800 kPa
